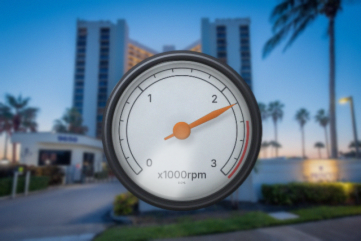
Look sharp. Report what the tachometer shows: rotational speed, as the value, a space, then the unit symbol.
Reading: 2200 rpm
